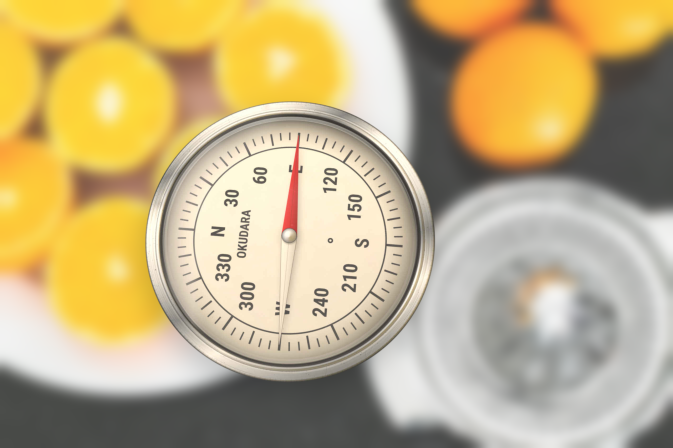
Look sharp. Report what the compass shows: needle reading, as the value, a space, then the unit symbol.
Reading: 90 °
